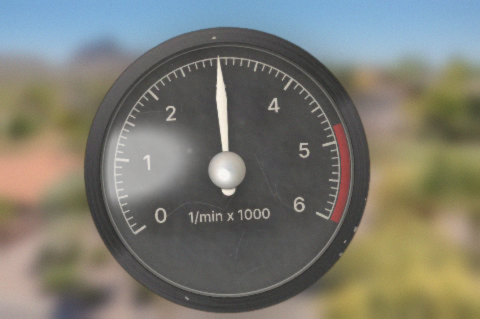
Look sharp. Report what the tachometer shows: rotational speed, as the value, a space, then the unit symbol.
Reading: 3000 rpm
